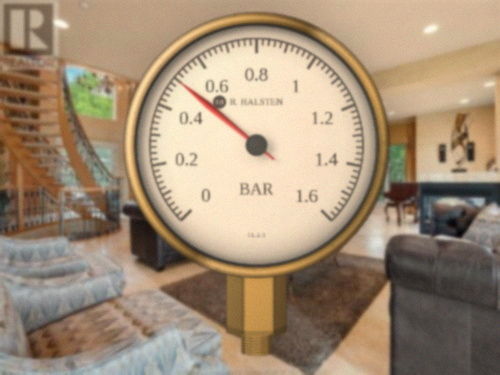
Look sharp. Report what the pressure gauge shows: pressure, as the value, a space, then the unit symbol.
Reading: 0.5 bar
